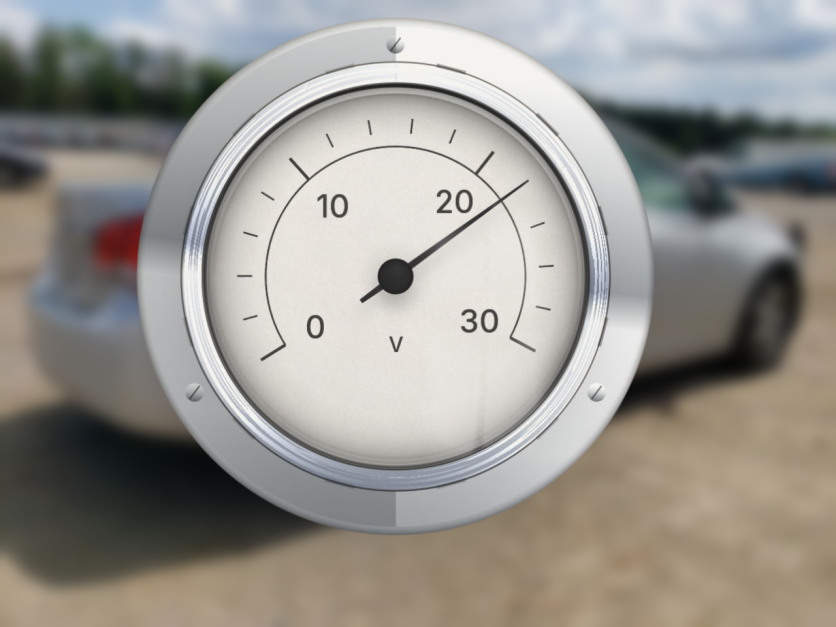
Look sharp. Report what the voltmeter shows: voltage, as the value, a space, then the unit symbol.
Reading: 22 V
